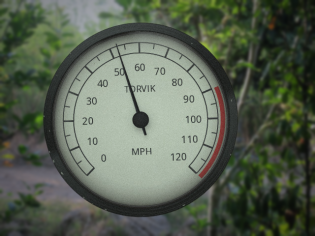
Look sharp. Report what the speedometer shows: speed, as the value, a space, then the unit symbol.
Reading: 52.5 mph
